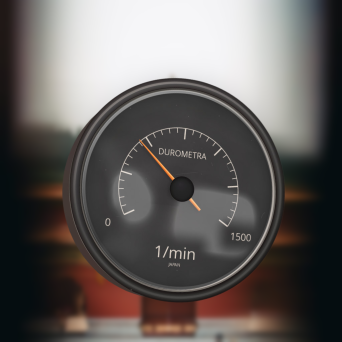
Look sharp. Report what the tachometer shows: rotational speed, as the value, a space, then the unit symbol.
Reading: 450 rpm
